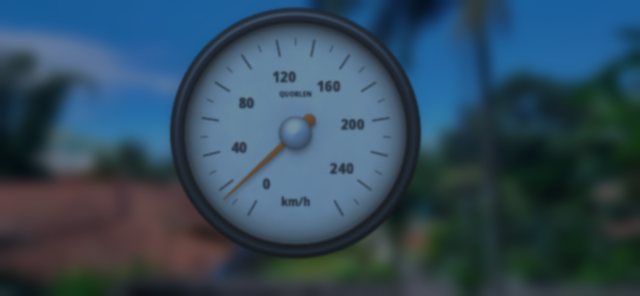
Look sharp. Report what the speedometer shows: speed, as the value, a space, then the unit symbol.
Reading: 15 km/h
